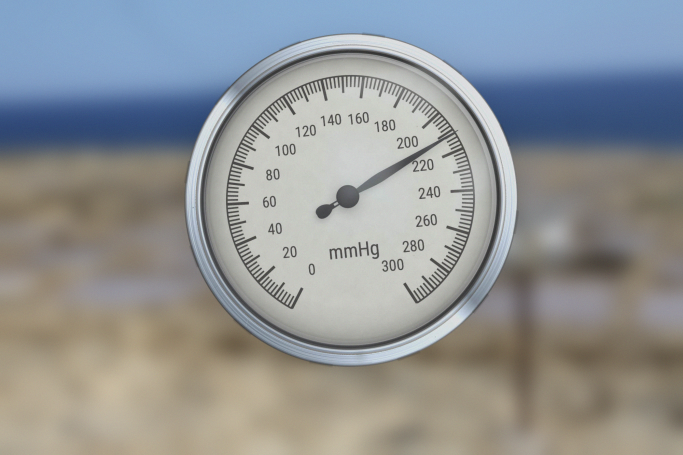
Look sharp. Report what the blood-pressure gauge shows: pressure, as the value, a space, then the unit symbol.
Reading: 212 mmHg
